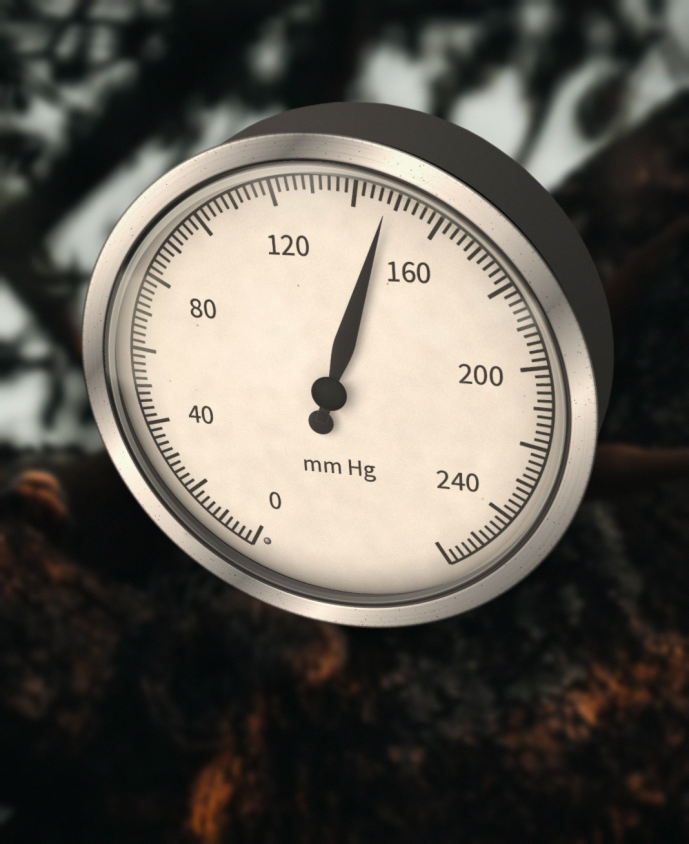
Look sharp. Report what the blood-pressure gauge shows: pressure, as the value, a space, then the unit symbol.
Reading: 148 mmHg
